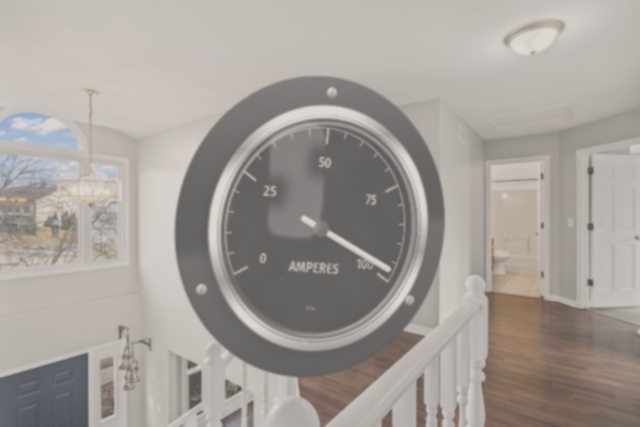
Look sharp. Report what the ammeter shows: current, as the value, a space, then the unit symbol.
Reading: 97.5 A
